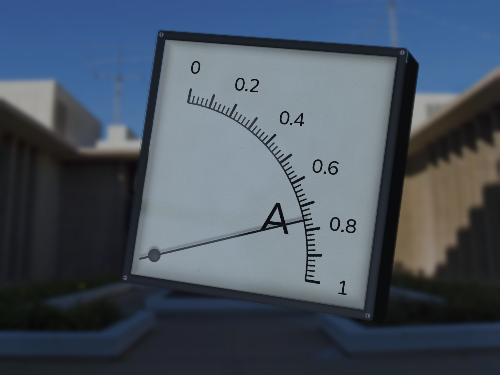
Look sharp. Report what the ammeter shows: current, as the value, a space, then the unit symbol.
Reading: 0.76 A
